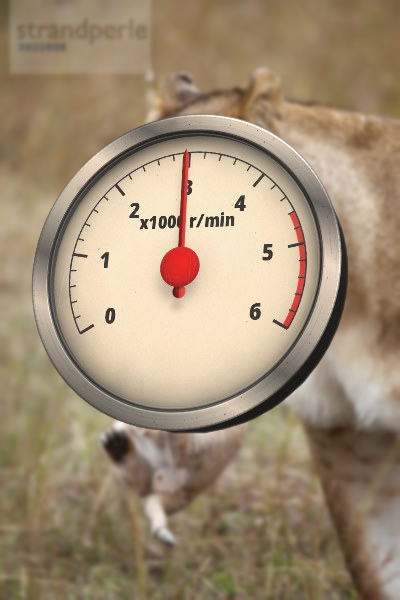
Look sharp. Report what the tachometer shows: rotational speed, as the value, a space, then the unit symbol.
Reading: 3000 rpm
